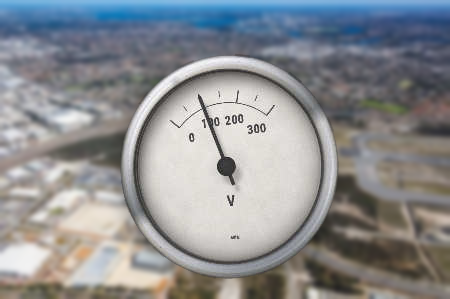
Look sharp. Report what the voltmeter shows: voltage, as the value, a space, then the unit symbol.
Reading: 100 V
